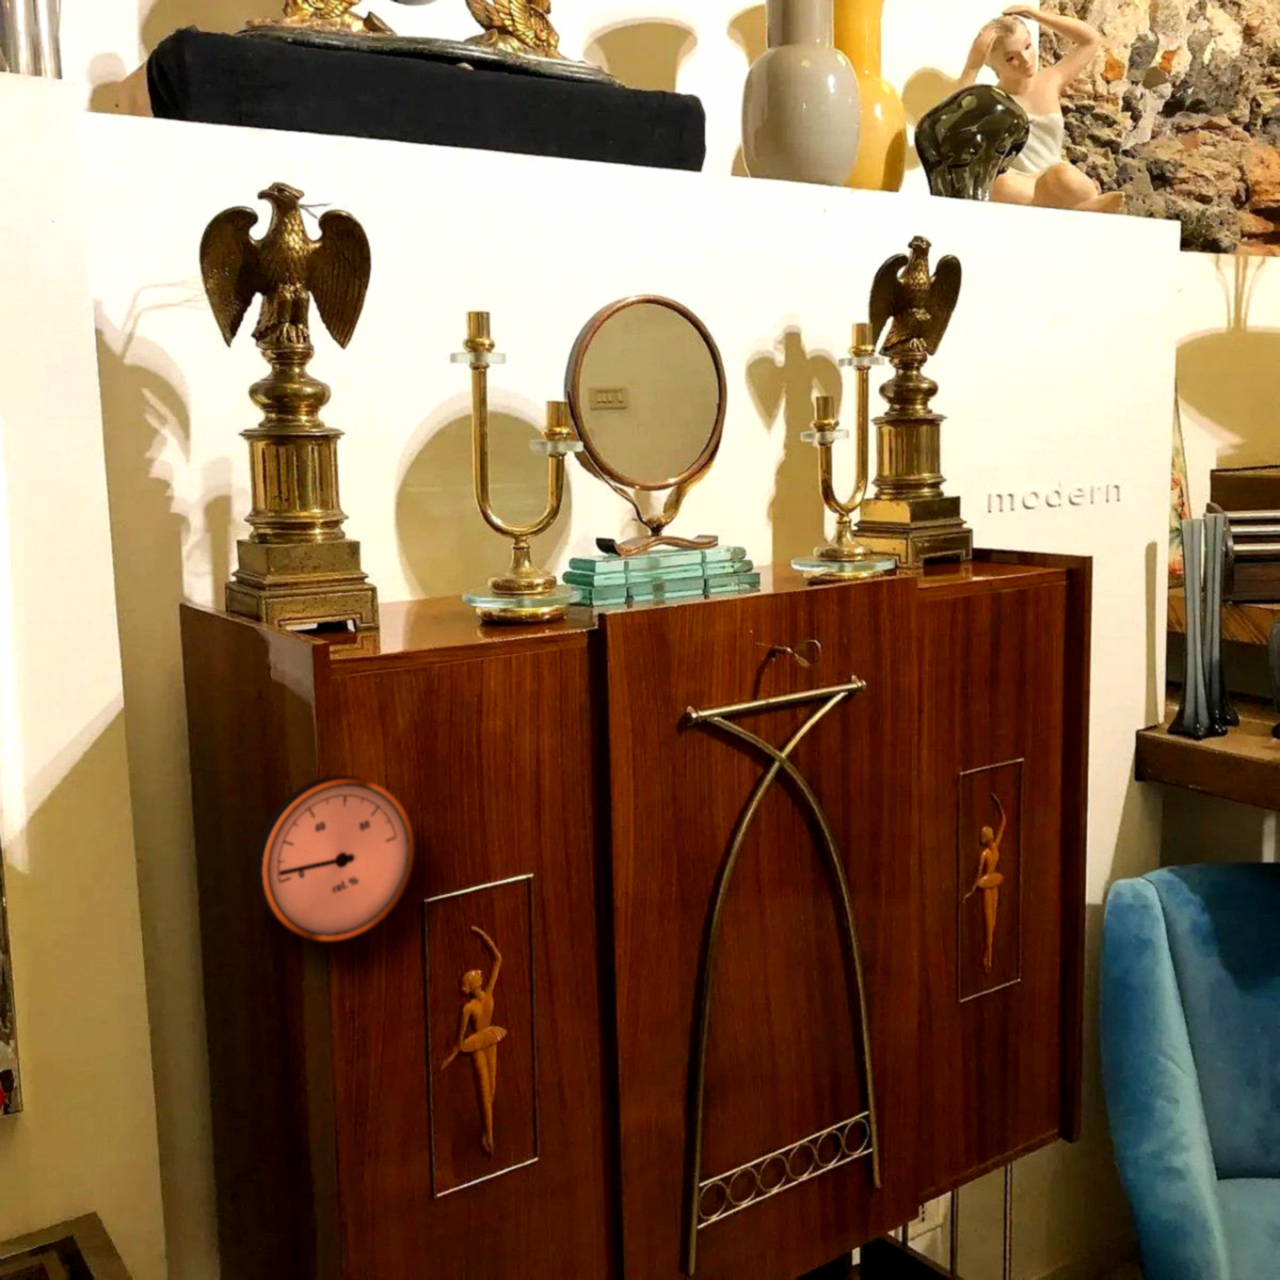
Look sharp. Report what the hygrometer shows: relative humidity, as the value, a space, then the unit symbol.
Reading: 5 %
